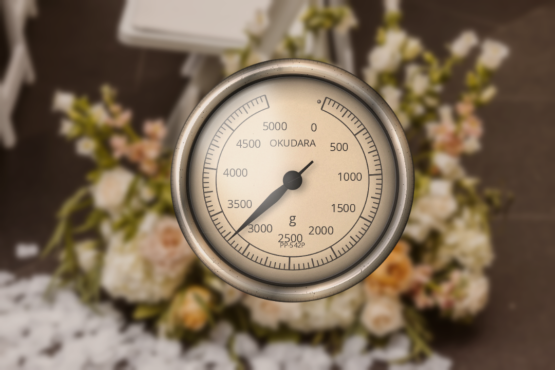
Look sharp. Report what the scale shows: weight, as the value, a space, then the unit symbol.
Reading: 3200 g
